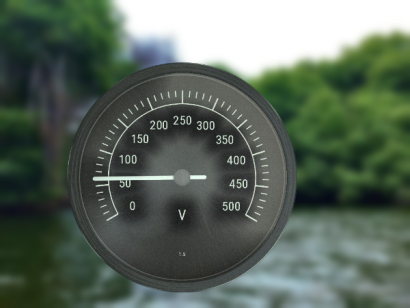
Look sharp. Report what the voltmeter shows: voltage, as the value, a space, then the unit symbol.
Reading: 60 V
